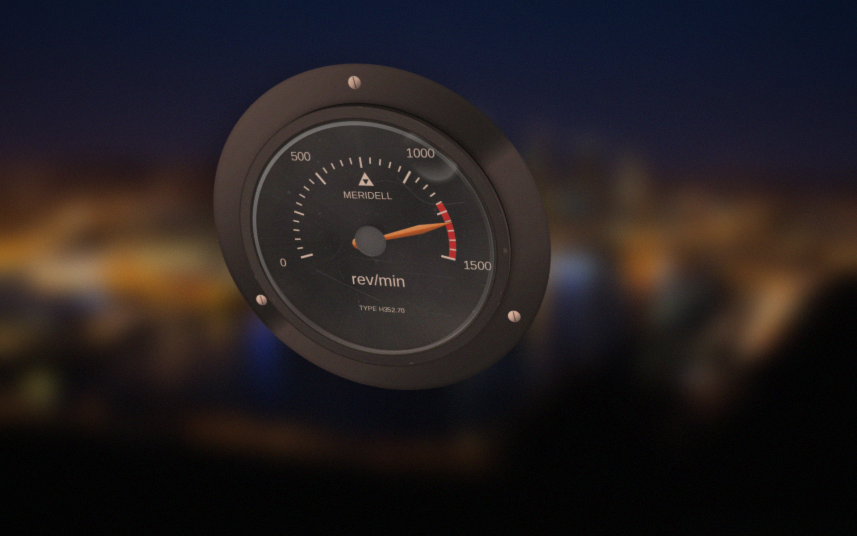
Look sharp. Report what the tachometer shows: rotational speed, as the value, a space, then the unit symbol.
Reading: 1300 rpm
